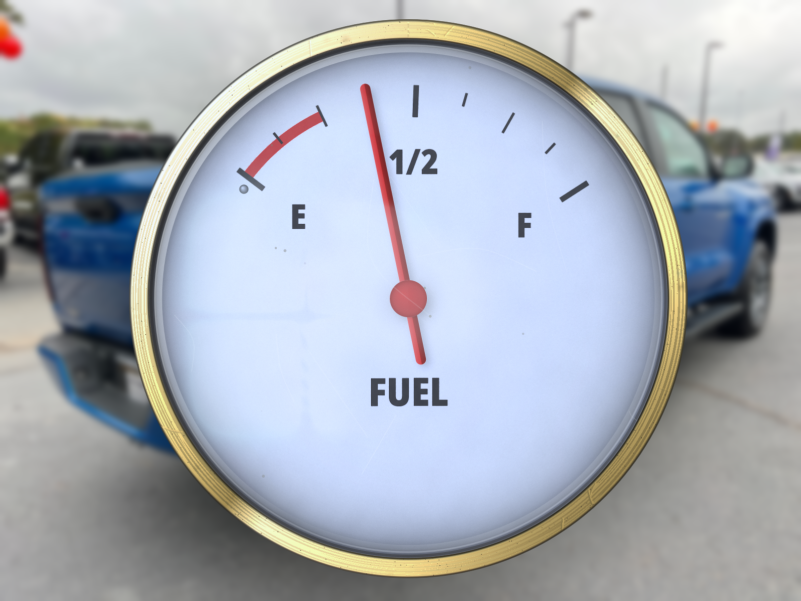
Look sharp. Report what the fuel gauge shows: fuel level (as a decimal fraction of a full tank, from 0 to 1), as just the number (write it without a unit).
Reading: 0.375
